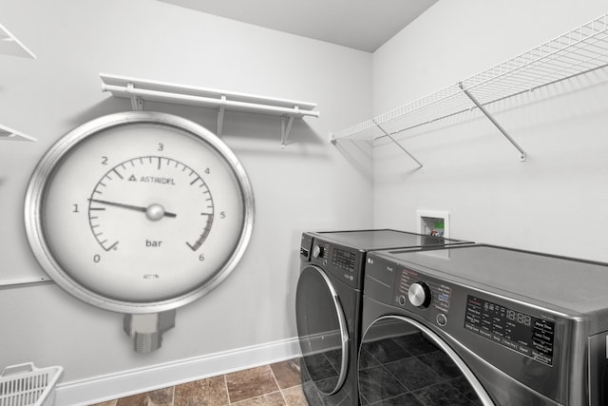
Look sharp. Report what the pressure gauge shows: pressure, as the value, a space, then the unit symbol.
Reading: 1.2 bar
